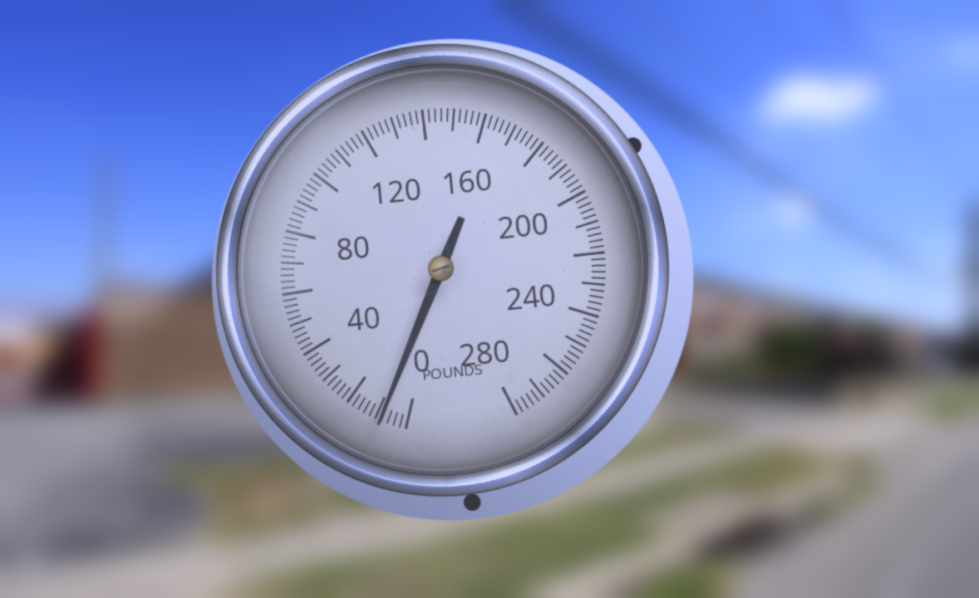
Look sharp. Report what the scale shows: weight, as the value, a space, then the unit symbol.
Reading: 8 lb
